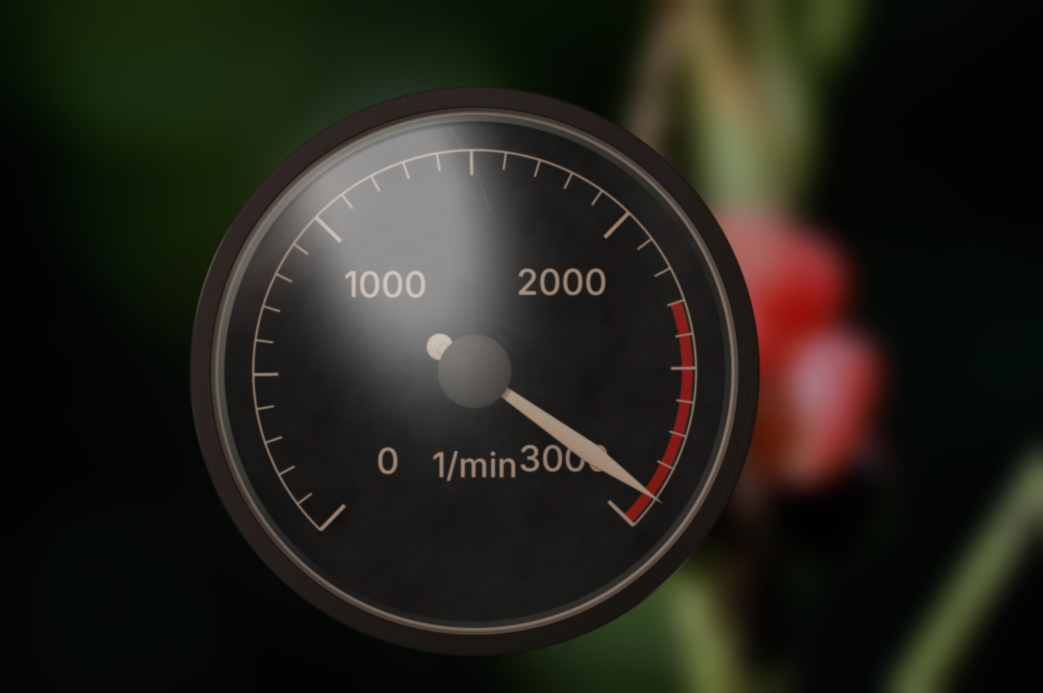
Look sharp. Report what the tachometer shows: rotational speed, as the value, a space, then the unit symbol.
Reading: 2900 rpm
